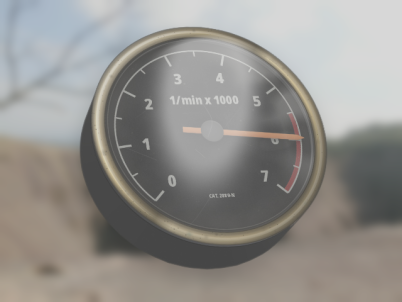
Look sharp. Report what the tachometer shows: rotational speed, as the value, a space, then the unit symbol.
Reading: 6000 rpm
